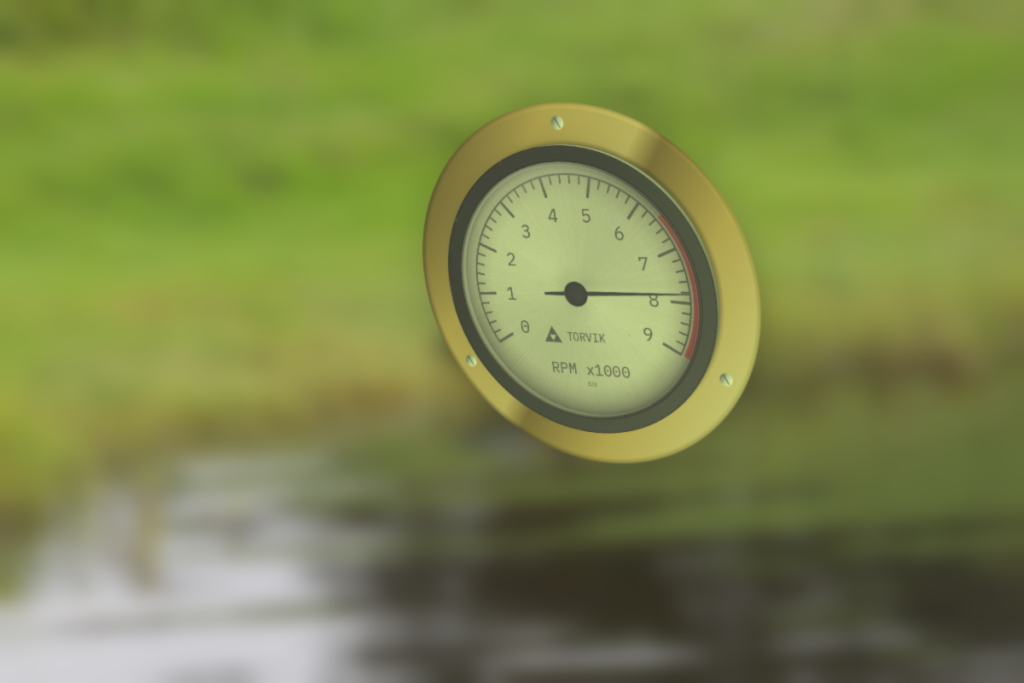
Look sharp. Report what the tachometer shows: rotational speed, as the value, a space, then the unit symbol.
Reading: 7800 rpm
